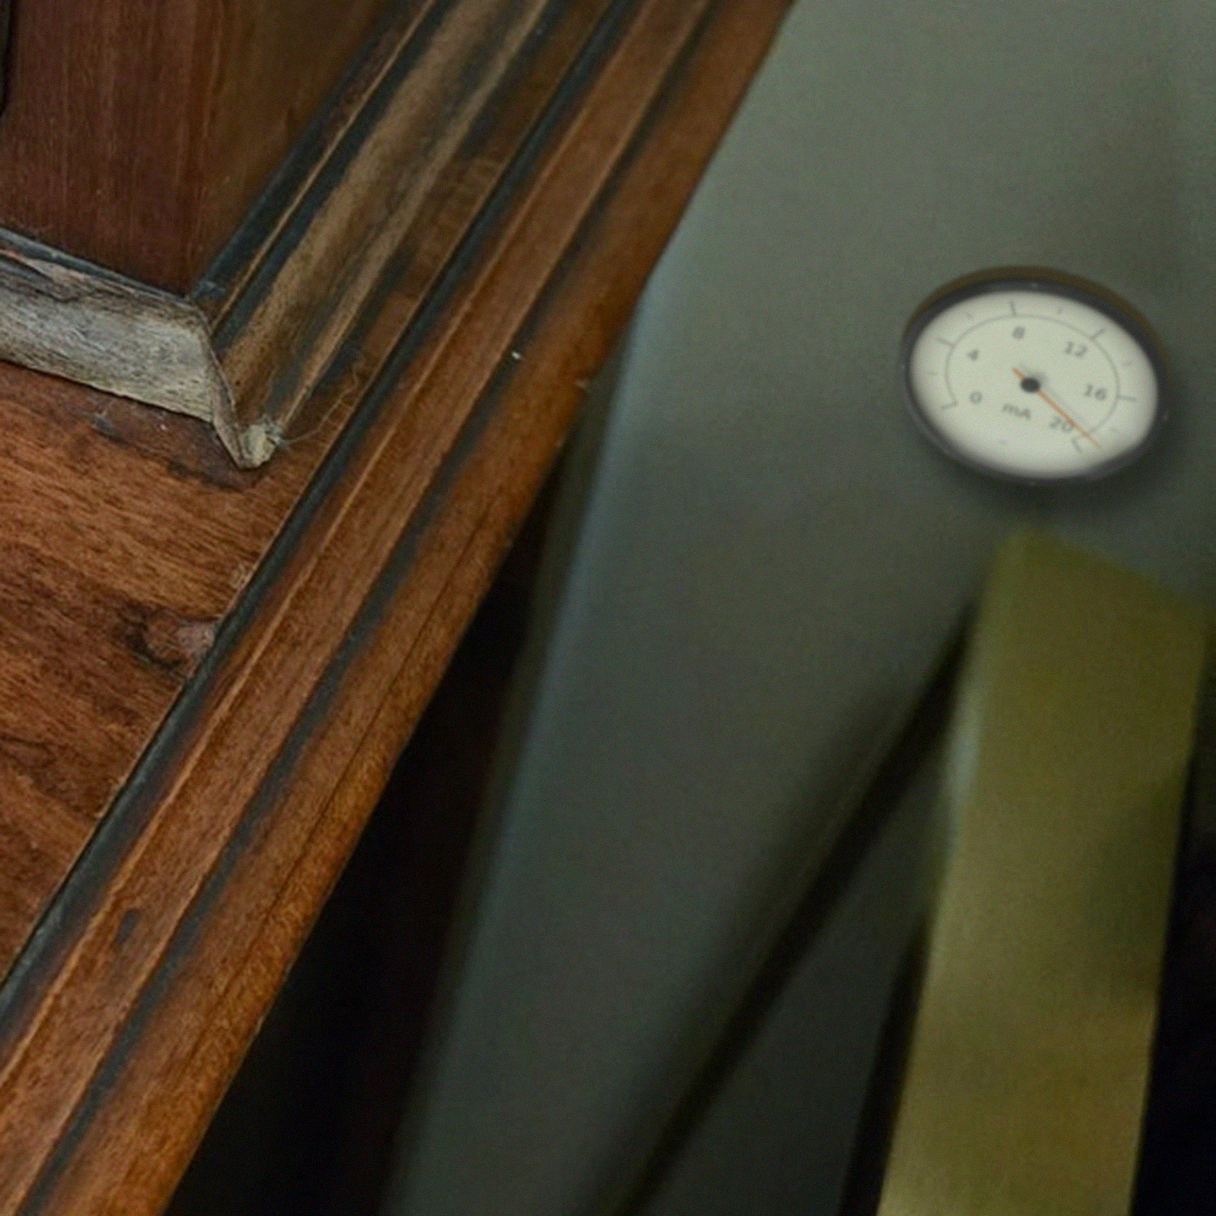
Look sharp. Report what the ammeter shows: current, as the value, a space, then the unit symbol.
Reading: 19 mA
